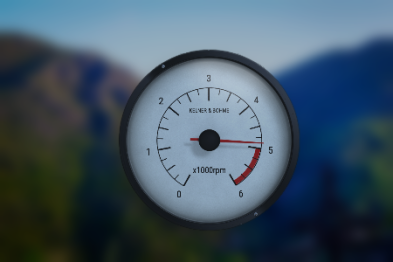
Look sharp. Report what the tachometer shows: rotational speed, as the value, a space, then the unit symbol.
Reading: 4875 rpm
